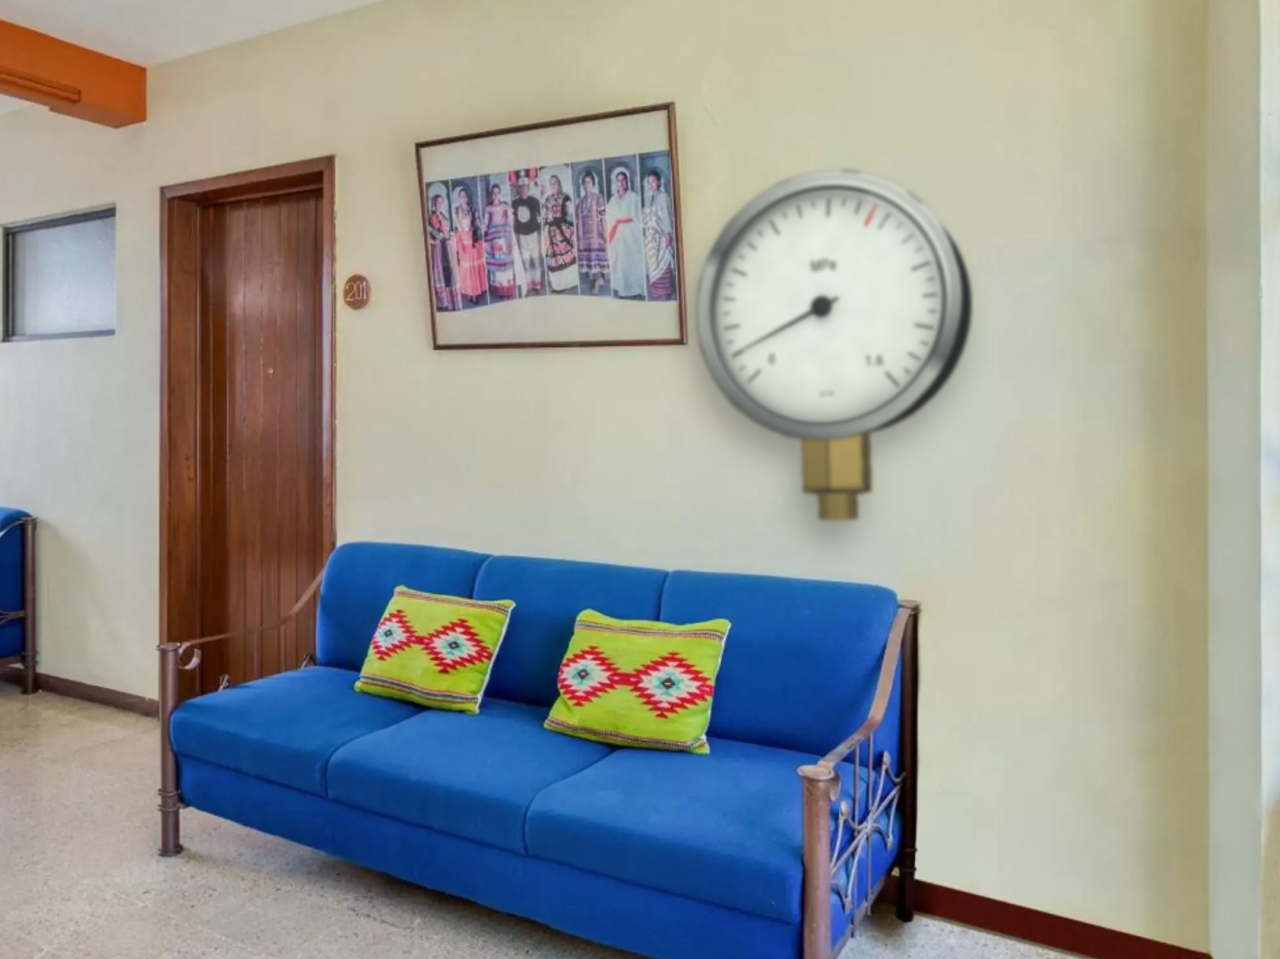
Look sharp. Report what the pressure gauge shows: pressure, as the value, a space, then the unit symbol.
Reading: 0.1 MPa
